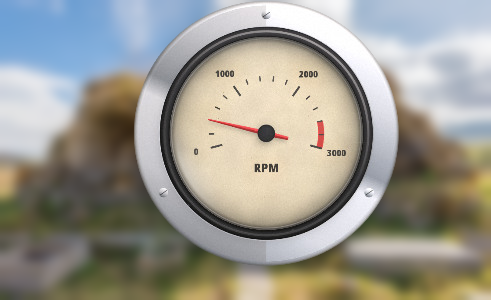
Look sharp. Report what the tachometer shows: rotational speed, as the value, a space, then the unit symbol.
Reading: 400 rpm
